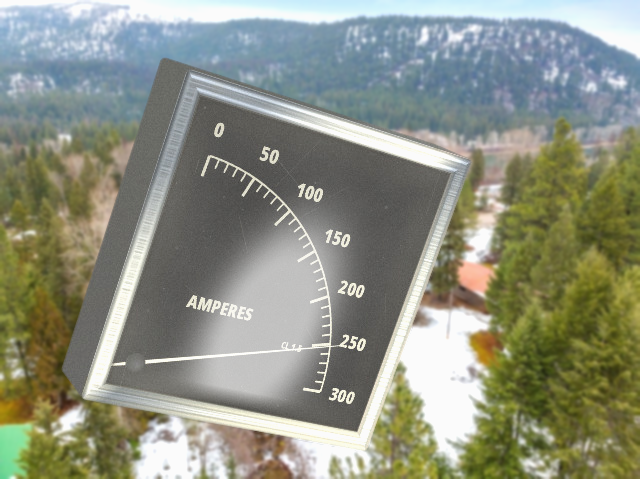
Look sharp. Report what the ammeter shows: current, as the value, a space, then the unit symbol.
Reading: 250 A
